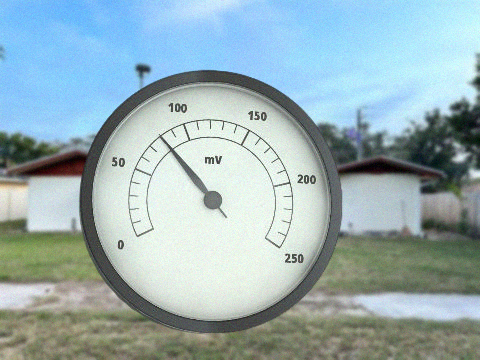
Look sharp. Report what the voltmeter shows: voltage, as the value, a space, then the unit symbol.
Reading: 80 mV
